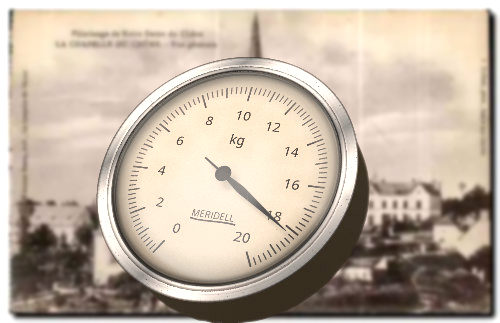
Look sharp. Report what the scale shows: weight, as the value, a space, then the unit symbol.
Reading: 18.2 kg
